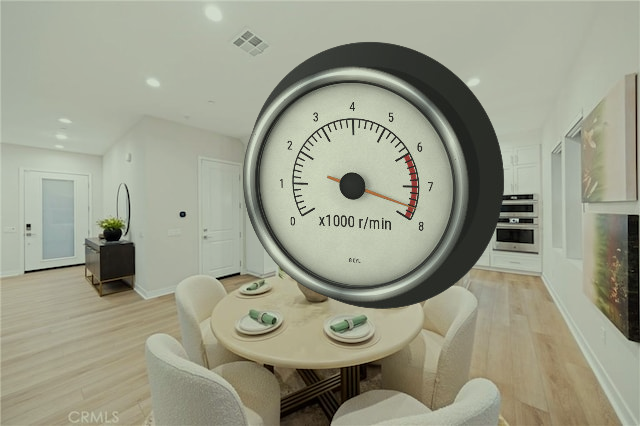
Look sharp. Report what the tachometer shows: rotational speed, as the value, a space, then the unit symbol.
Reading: 7600 rpm
